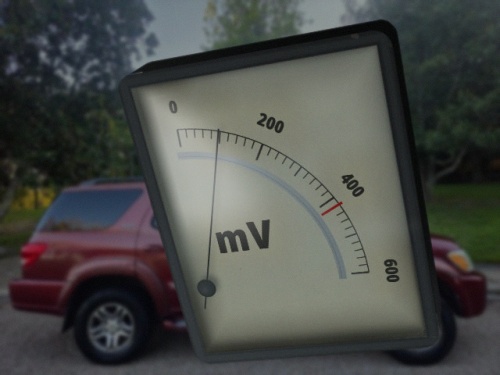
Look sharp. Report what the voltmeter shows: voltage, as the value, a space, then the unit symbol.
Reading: 100 mV
